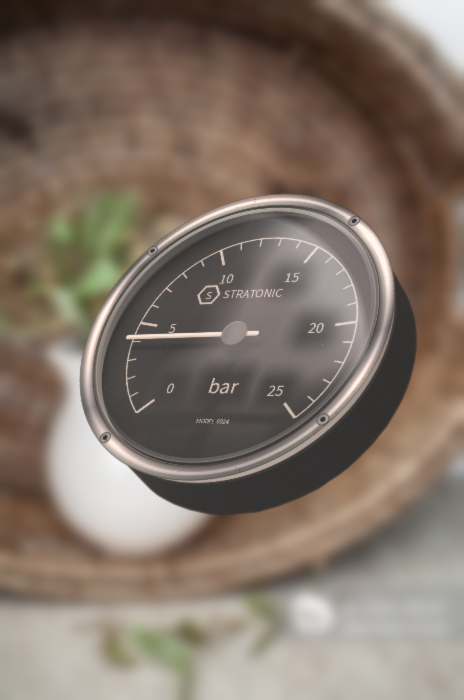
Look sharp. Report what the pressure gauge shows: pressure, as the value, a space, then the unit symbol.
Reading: 4 bar
